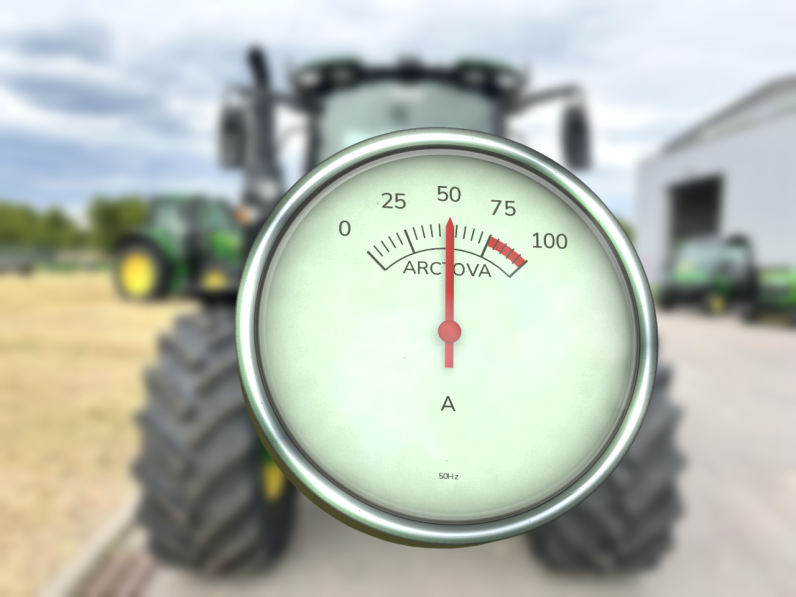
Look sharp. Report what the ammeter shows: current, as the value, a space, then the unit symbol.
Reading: 50 A
